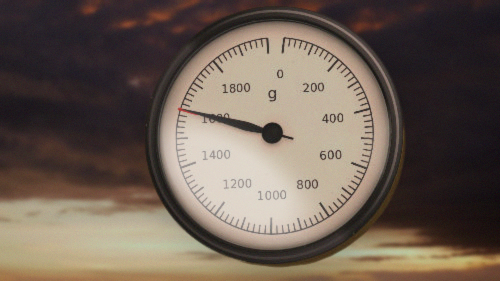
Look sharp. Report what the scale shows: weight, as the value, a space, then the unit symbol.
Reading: 1600 g
